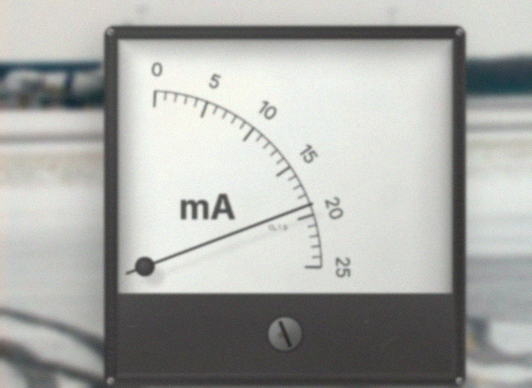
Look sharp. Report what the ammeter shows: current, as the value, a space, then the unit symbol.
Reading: 19 mA
